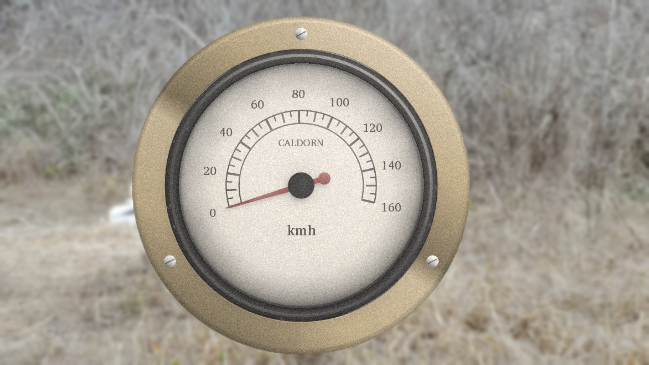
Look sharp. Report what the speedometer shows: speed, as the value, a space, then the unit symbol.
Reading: 0 km/h
